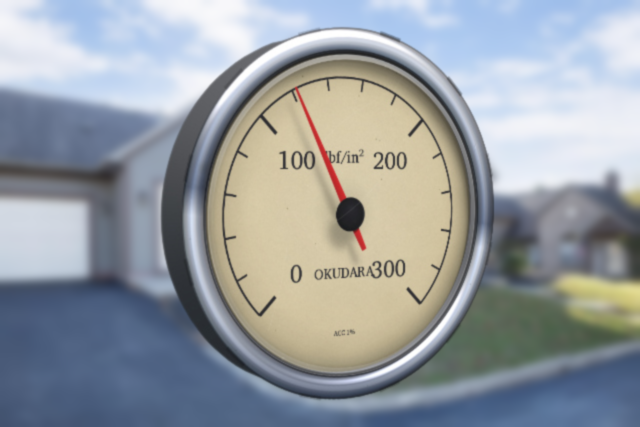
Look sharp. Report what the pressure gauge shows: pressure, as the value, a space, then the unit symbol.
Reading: 120 psi
